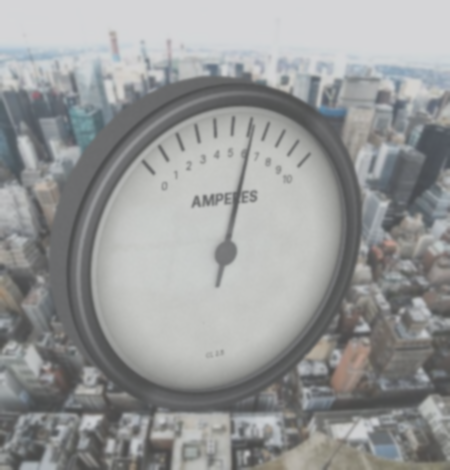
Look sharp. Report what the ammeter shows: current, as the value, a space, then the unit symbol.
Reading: 6 A
